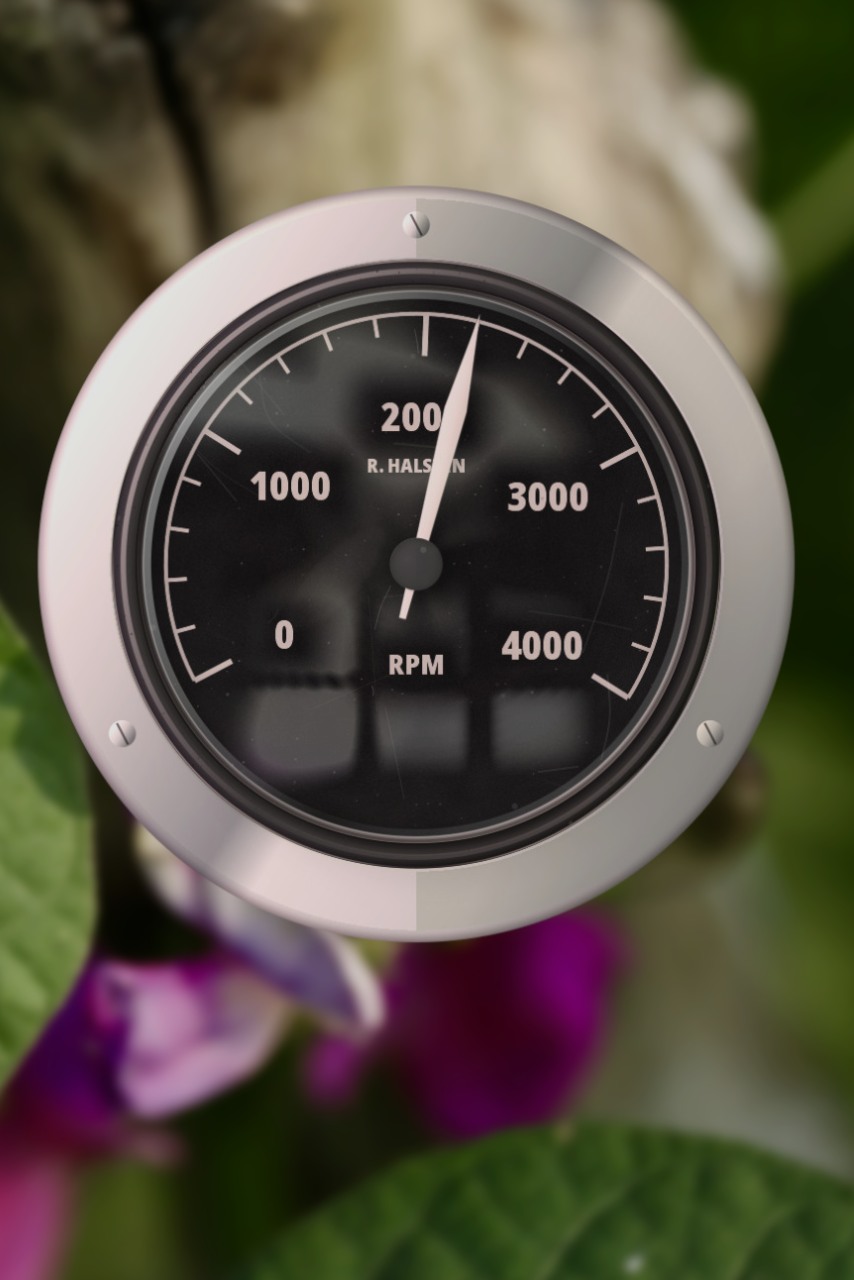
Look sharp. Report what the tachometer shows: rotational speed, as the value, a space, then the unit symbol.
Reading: 2200 rpm
